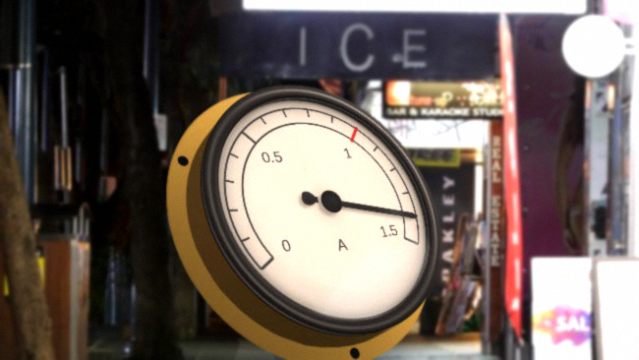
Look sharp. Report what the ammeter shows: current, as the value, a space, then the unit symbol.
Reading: 1.4 A
